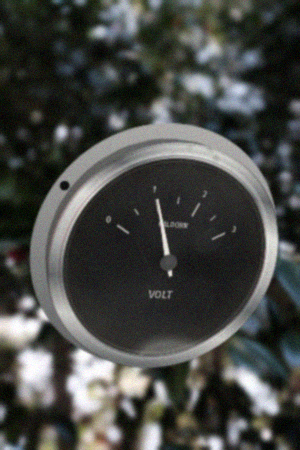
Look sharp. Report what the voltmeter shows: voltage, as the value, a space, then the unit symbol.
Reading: 1 V
